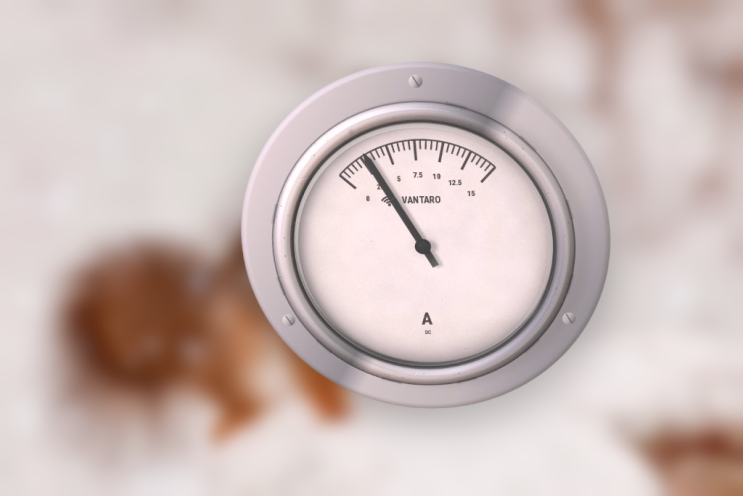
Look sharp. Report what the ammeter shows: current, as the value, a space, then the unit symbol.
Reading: 3 A
